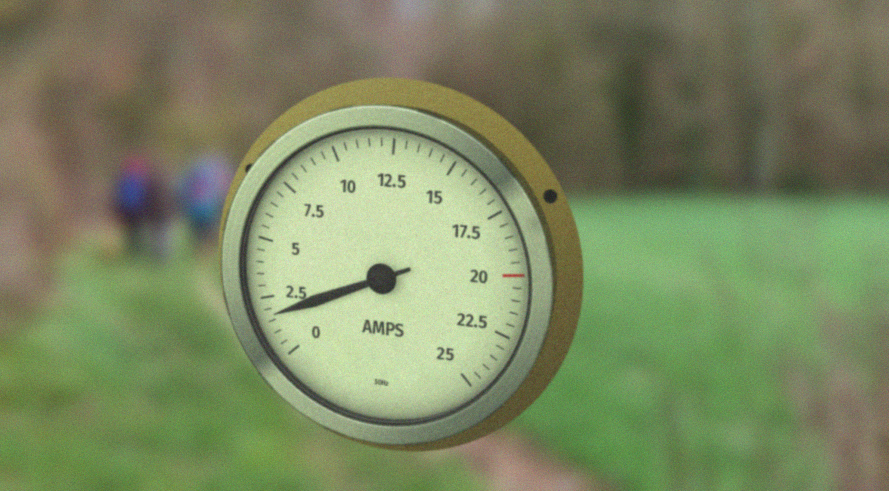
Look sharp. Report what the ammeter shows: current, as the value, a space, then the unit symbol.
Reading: 1.75 A
